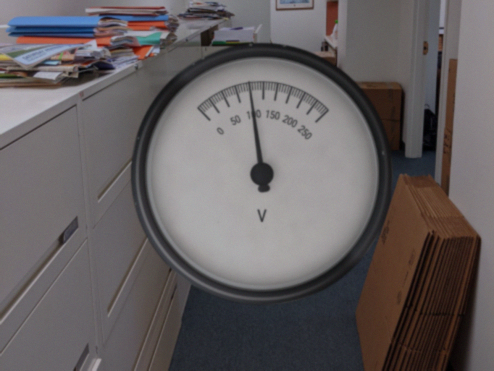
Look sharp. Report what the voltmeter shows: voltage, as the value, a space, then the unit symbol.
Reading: 100 V
